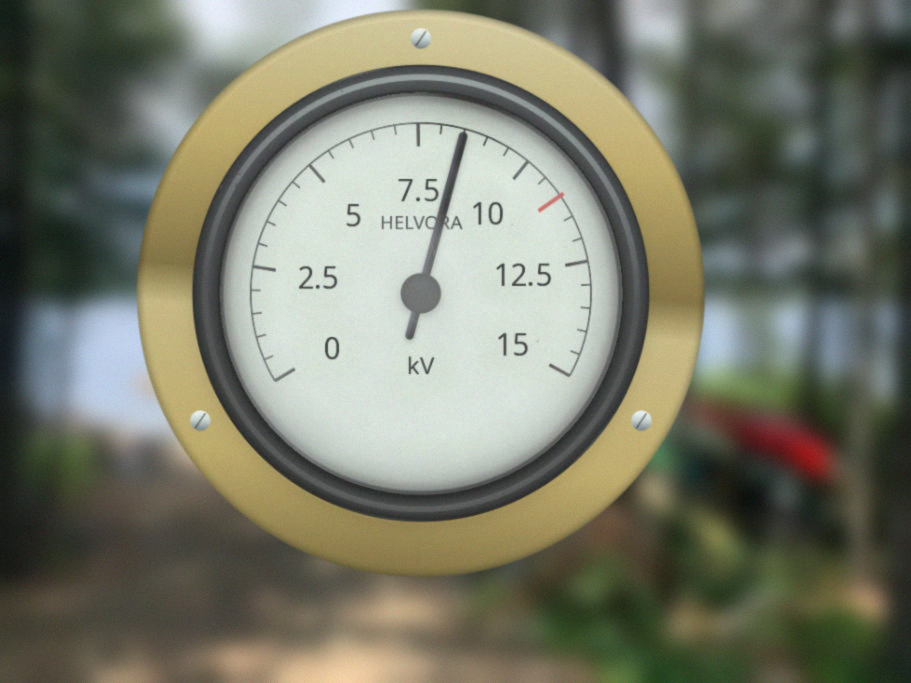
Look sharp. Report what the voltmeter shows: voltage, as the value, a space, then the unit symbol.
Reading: 8.5 kV
